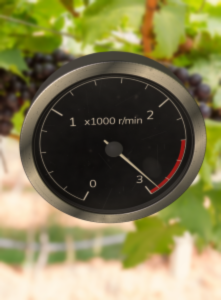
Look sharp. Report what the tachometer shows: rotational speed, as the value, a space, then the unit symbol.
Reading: 2900 rpm
